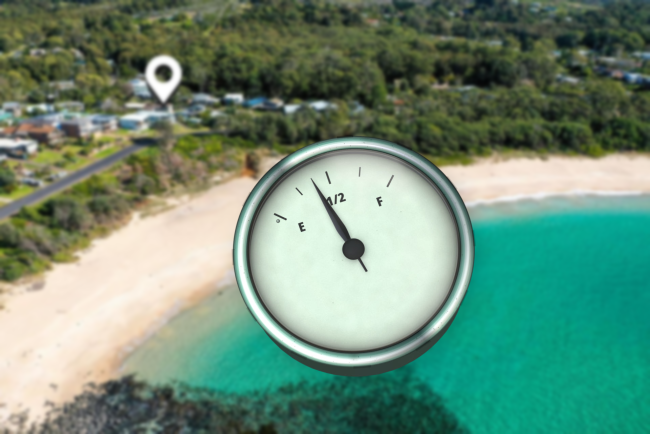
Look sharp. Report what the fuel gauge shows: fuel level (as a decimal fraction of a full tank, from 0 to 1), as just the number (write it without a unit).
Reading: 0.375
